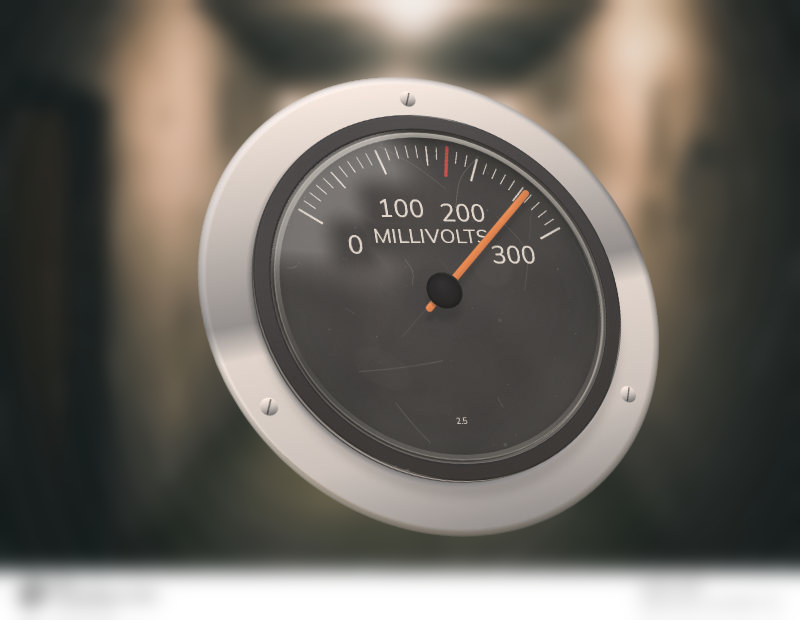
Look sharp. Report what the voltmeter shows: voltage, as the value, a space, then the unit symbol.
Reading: 255 mV
